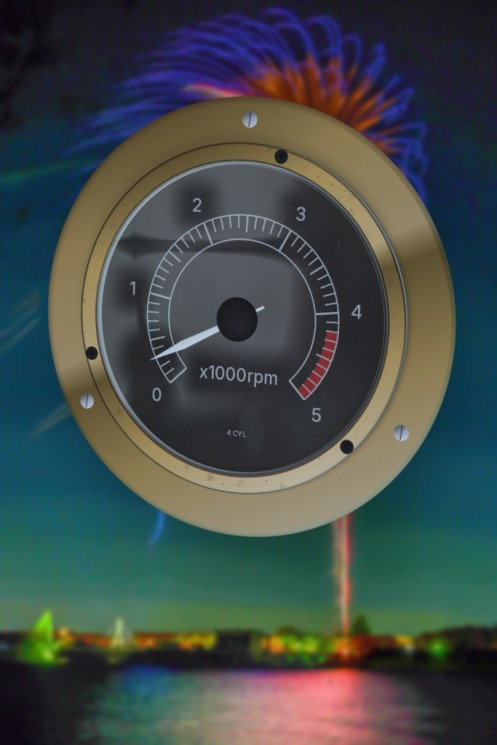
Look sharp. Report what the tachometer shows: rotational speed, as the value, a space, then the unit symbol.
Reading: 300 rpm
